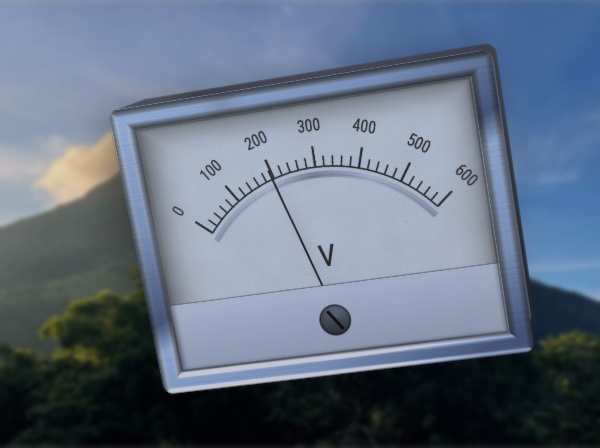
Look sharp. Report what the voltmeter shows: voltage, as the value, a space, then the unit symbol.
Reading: 200 V
